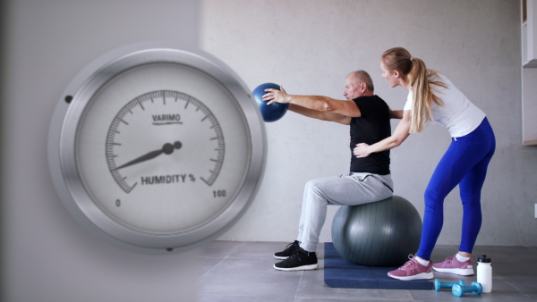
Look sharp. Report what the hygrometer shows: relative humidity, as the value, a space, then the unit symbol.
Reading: 10 %
